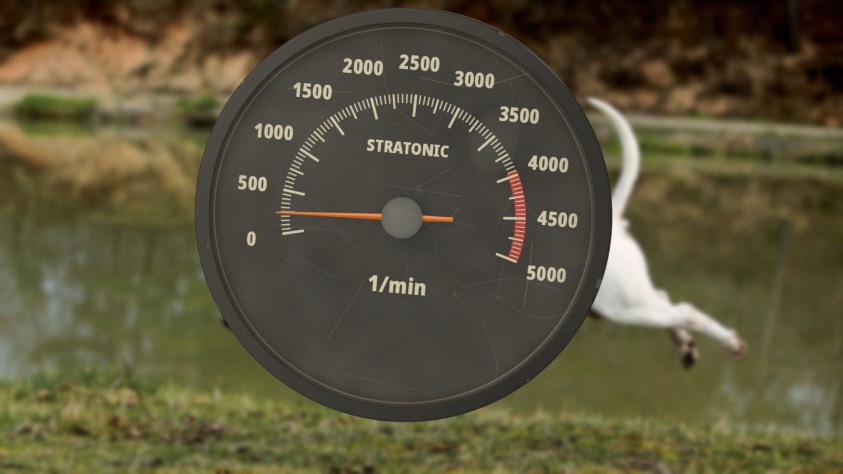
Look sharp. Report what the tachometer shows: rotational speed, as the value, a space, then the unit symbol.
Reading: 250 rpm
